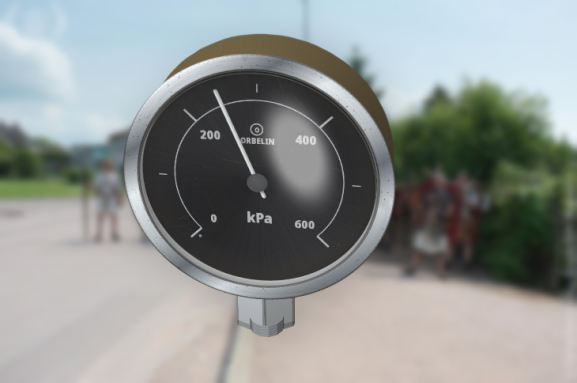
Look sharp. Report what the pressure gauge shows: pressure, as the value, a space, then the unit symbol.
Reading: 250 kPa
